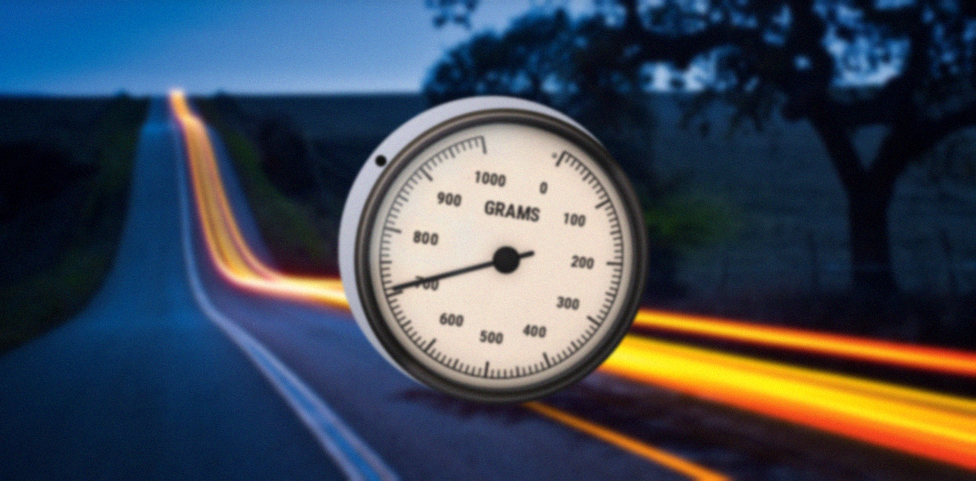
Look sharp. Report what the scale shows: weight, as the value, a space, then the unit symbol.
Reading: 710 g
